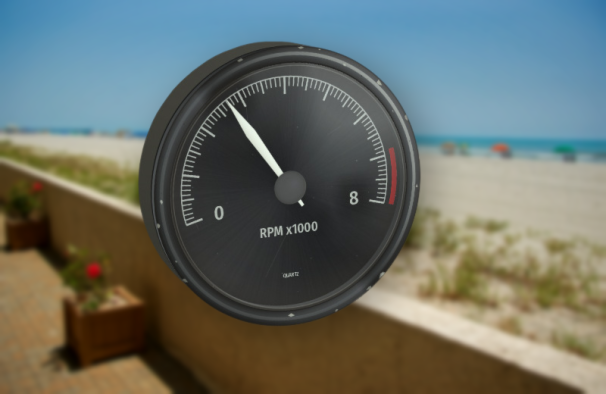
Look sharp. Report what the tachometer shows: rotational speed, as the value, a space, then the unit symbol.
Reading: 2700 rpm
